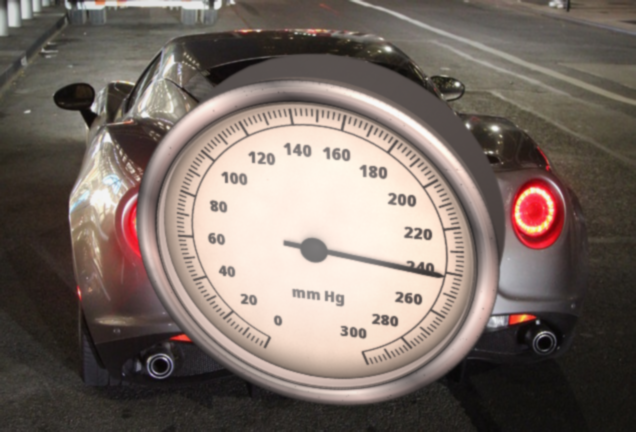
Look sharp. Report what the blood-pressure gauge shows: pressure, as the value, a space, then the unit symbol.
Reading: 240 mmHg
